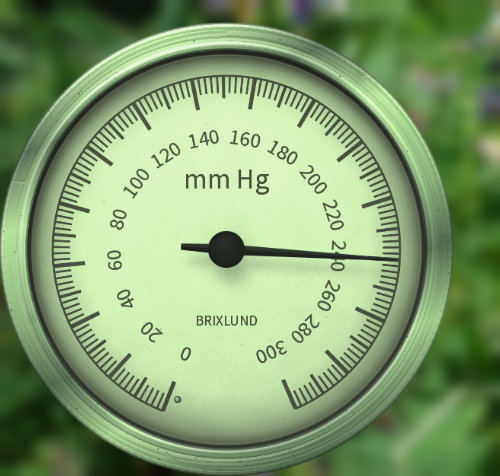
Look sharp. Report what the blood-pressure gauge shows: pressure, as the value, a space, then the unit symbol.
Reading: 240 mmHg
